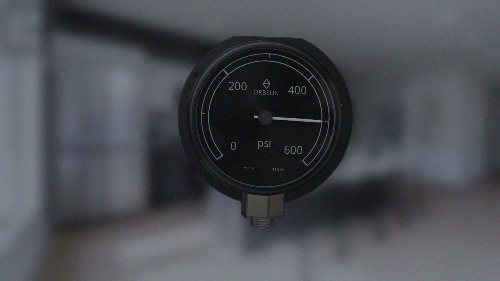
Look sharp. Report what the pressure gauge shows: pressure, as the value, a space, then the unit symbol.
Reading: 500 psi
